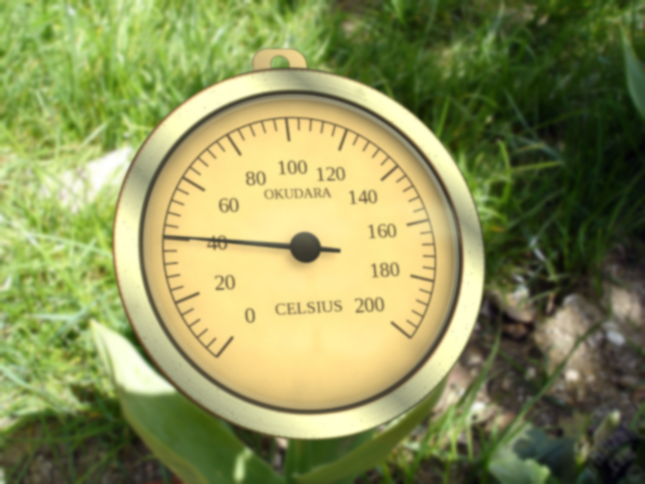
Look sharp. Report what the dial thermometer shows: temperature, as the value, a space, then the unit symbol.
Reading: 40 °C
